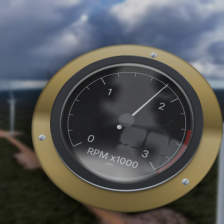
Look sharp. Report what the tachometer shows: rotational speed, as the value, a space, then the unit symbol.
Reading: 1800 rpm
